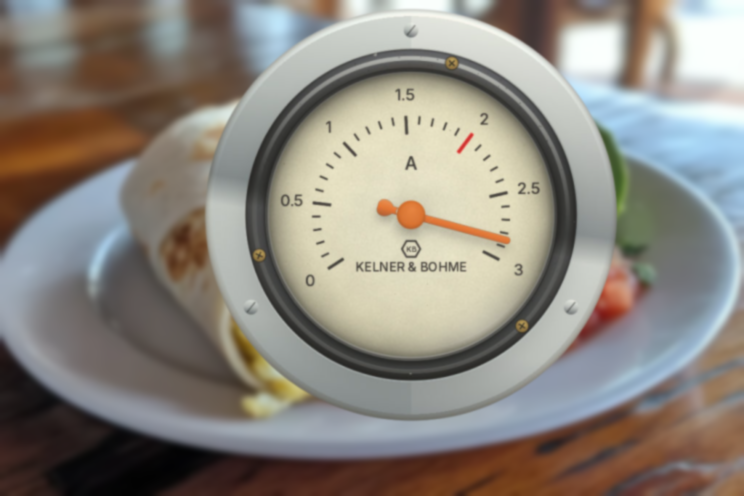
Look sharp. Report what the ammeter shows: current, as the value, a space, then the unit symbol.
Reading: 2.85 A
